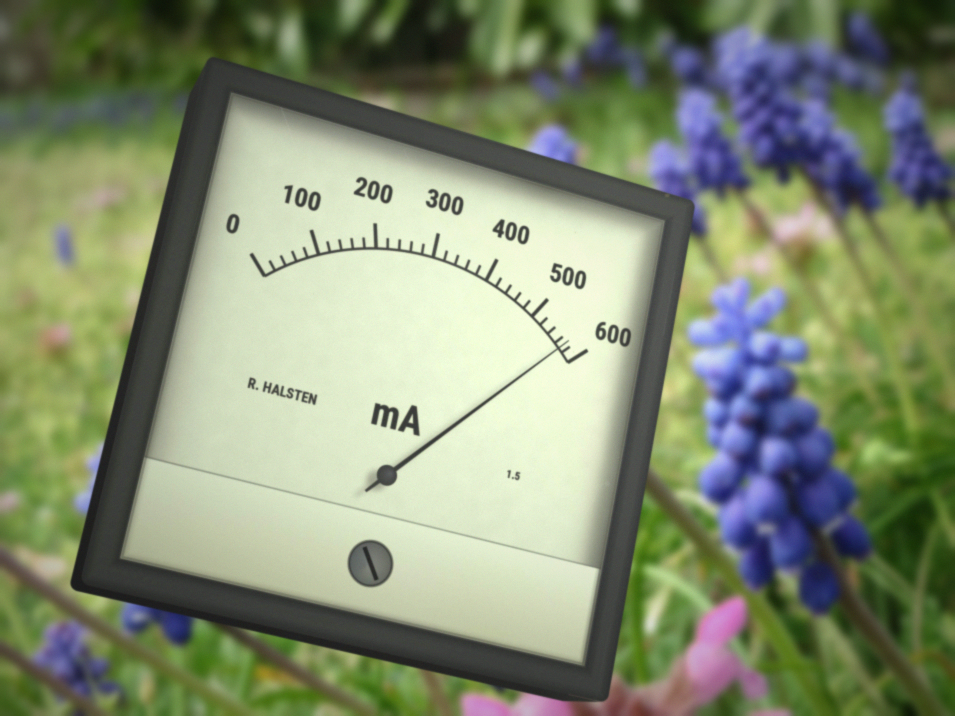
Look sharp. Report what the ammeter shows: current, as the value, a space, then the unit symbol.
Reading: 570 mA
